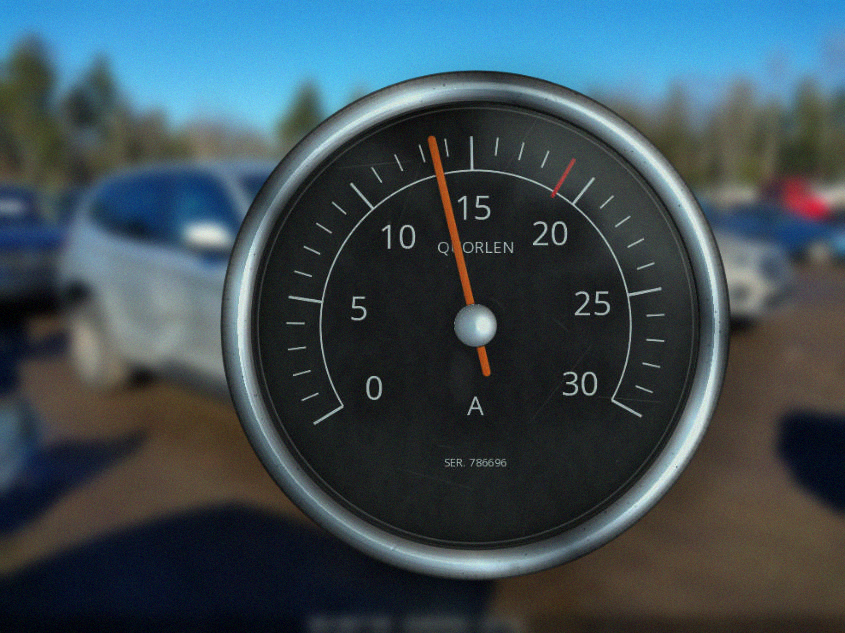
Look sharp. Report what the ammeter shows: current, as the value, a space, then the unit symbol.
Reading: 13.5 A
